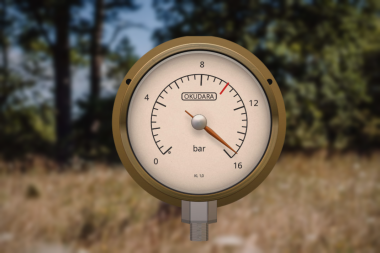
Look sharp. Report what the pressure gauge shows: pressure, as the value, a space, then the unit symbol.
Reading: 15.5 bar
